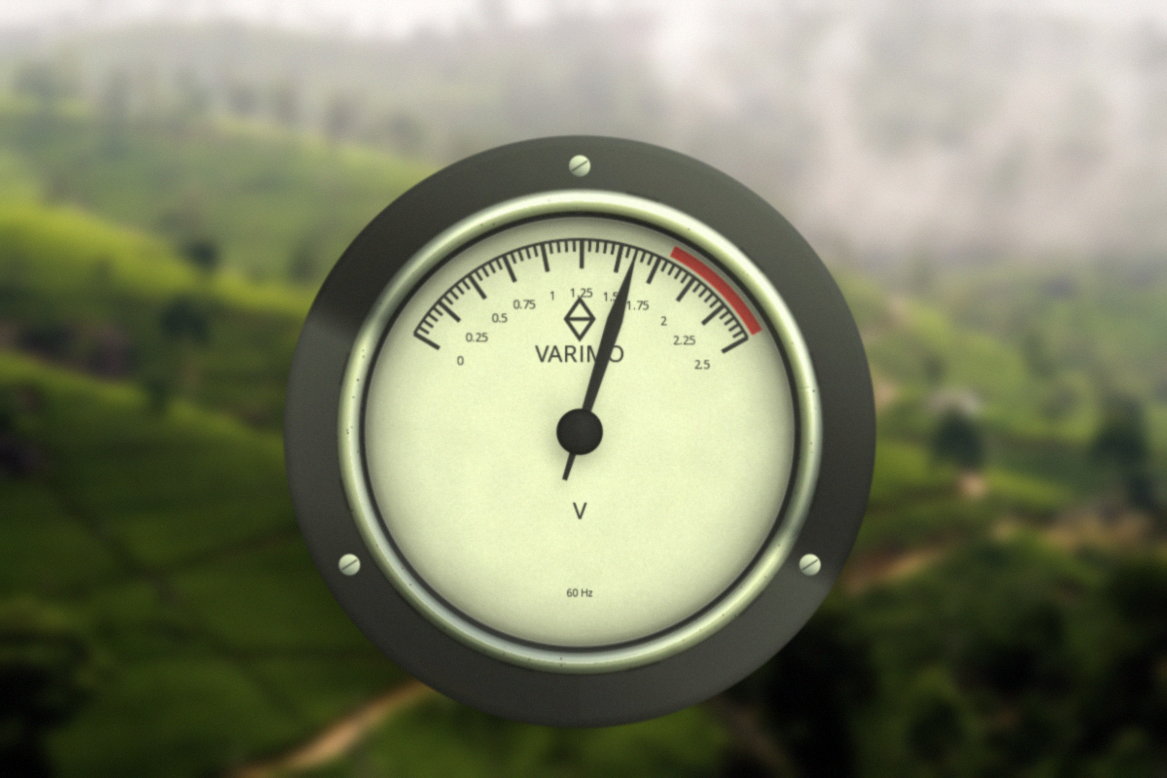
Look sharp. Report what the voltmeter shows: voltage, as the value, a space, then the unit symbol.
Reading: 1.6 V
